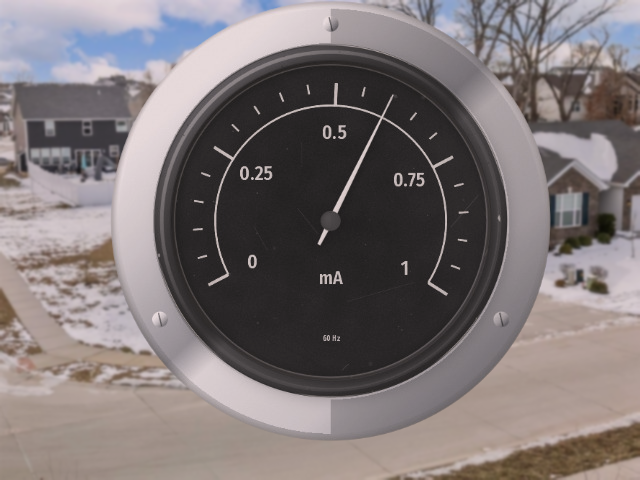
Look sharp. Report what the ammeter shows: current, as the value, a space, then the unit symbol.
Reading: 0.6 mA
